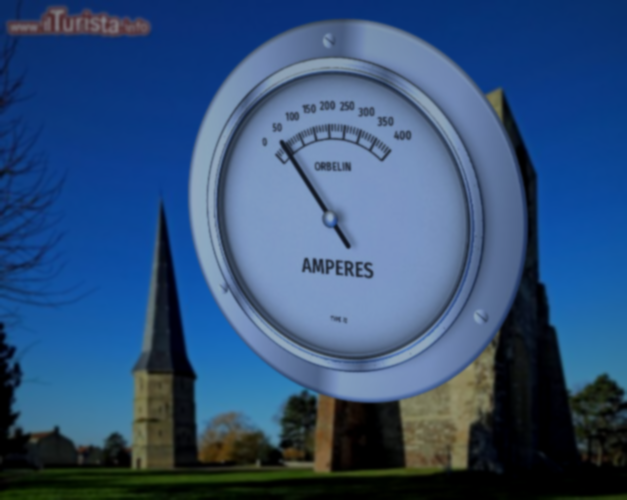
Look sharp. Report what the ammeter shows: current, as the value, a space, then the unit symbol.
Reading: 50 A
